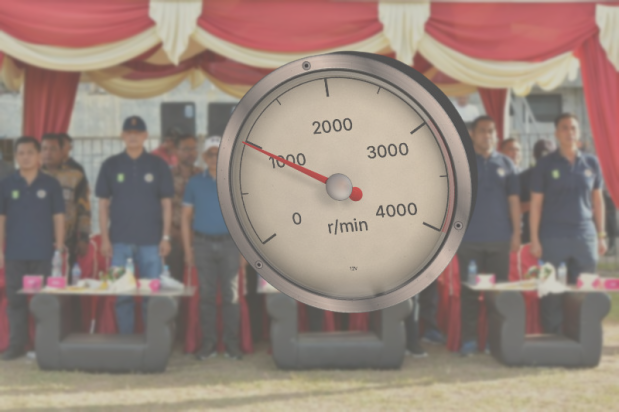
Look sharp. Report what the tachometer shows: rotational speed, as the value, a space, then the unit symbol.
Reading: 1000 rpm
